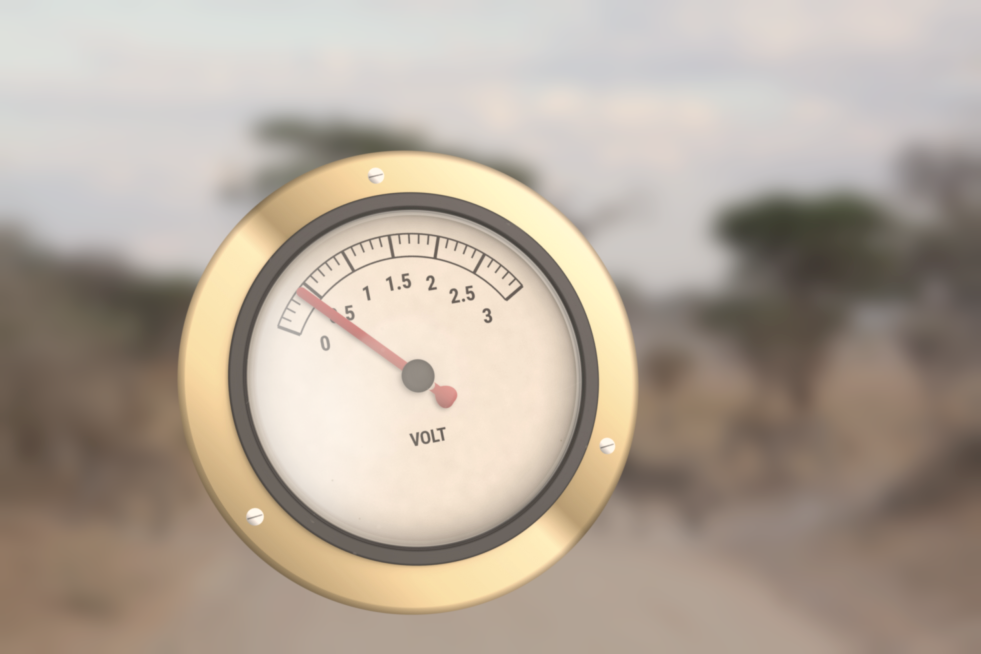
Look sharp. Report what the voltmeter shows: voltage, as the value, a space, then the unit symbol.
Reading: 0.4 V
